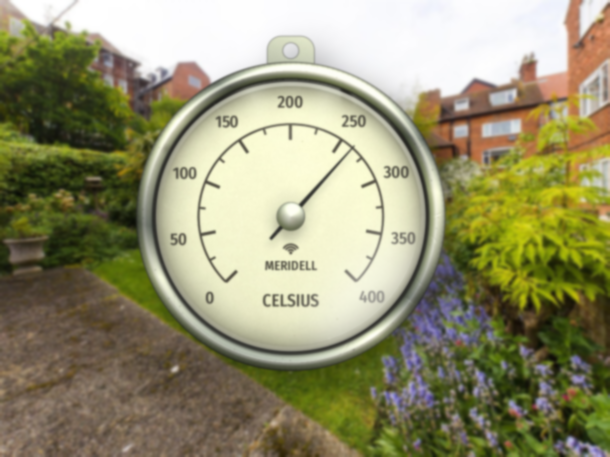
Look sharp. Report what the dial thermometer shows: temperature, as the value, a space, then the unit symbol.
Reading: 262.5 °C
